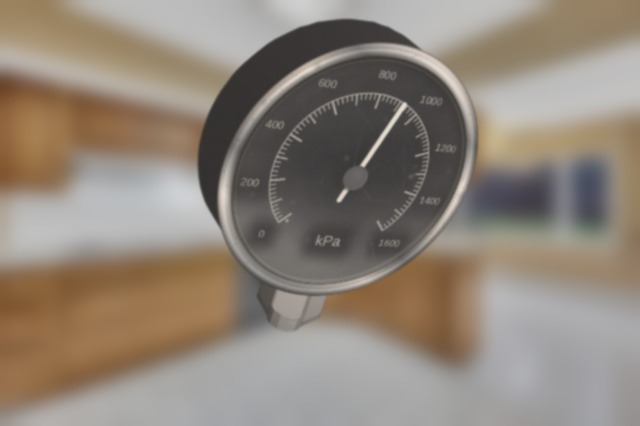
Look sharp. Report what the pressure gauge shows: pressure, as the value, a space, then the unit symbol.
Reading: 900 kPa
